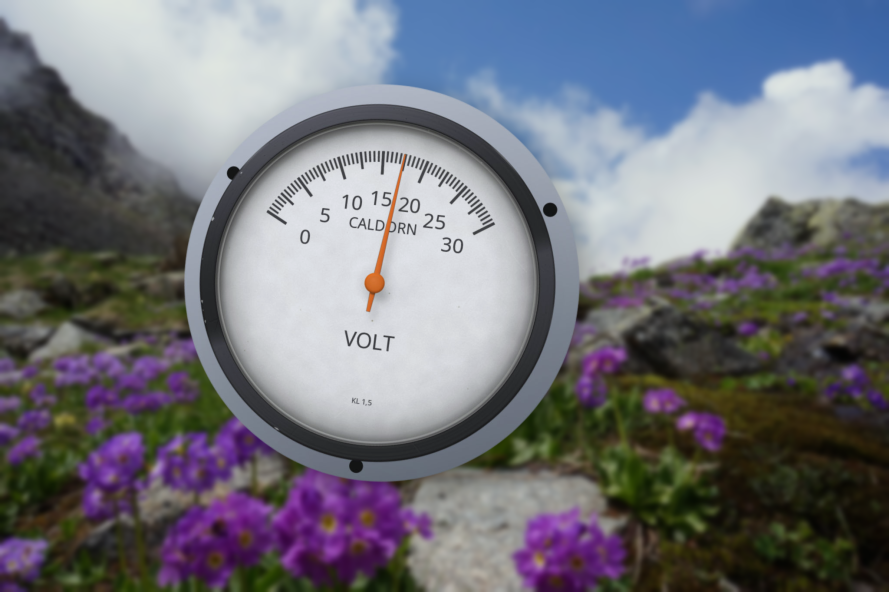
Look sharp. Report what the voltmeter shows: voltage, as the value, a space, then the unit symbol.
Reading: 17.5 V
